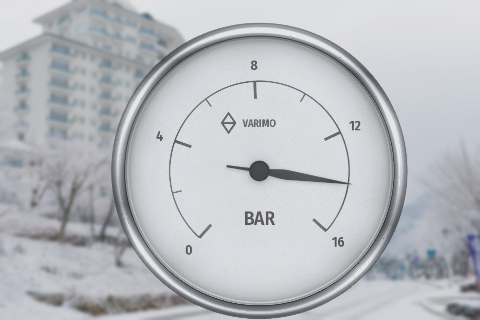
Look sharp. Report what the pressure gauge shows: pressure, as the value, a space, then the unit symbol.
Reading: 14 bar
